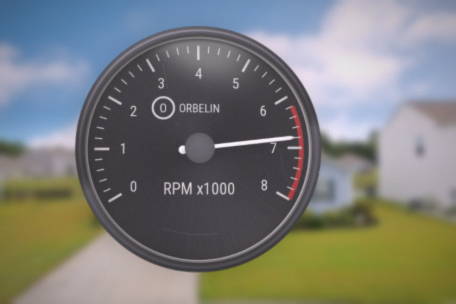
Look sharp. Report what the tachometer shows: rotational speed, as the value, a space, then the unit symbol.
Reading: 6800 rpm
